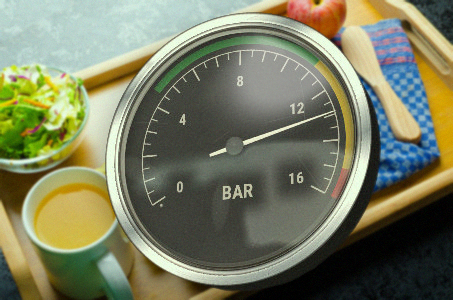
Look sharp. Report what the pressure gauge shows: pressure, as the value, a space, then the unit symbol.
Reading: 13 bar
